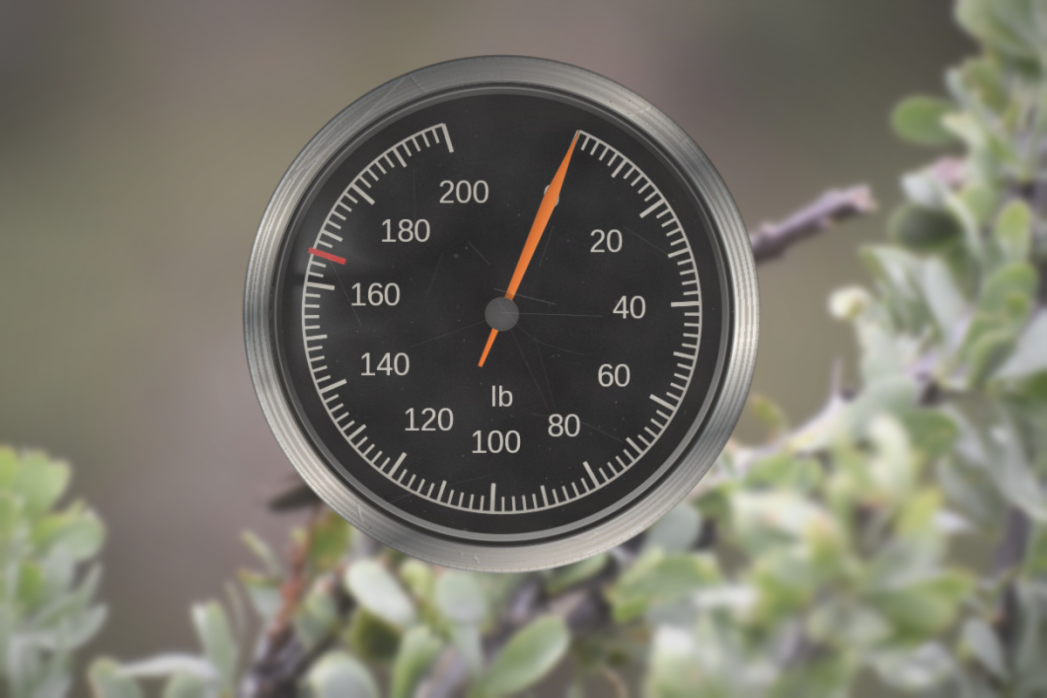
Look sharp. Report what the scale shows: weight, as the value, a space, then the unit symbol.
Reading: 0 lb
